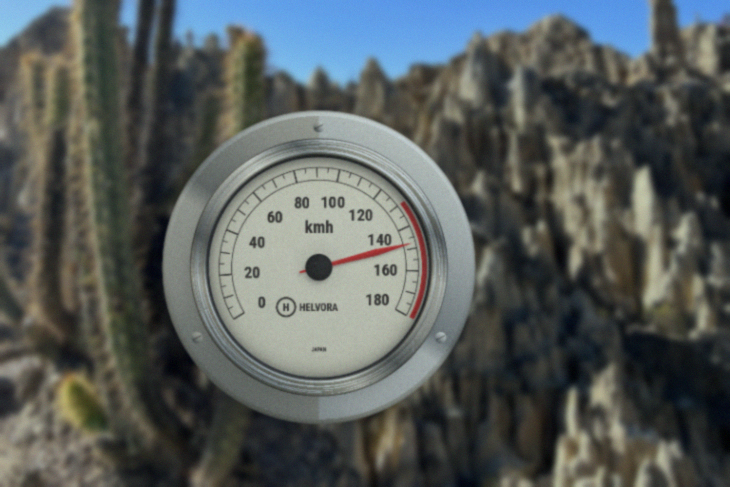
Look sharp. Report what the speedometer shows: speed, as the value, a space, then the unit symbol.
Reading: 147.5 km/h
